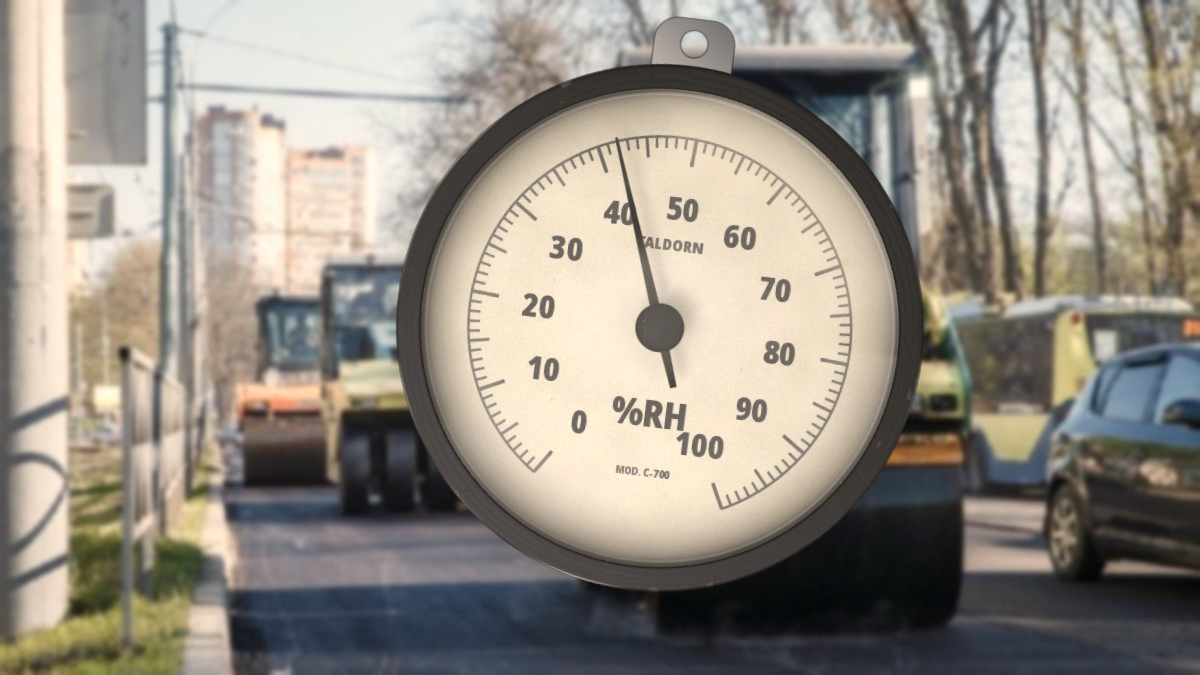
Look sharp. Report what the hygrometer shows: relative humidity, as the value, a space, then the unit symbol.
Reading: 42 %
